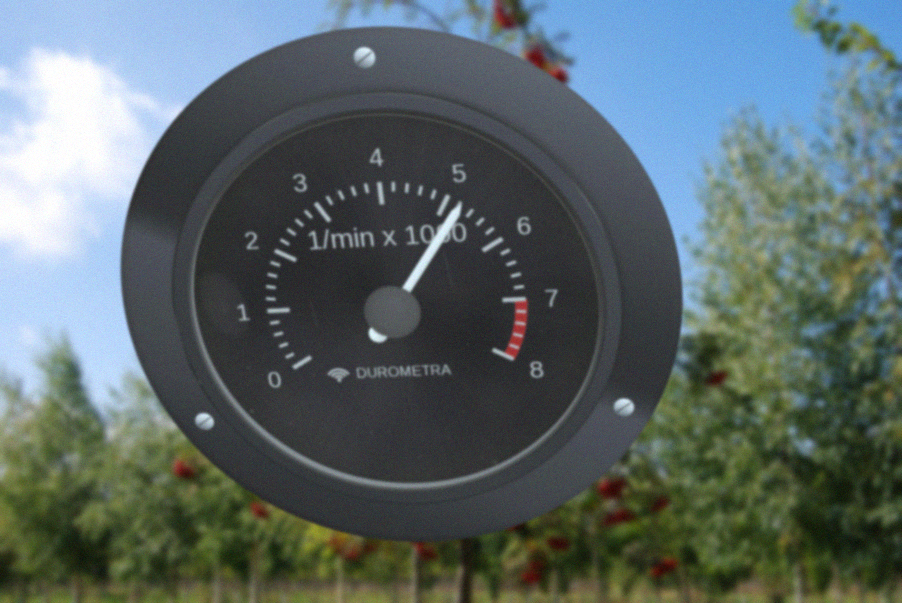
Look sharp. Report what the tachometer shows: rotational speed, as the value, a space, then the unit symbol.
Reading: 5200 rpm
